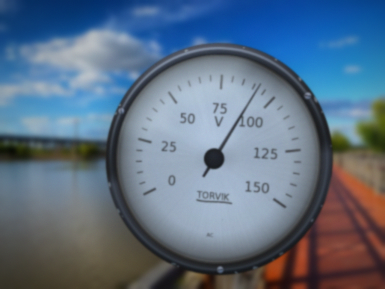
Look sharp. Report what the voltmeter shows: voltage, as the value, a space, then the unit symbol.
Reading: 92.5 V
